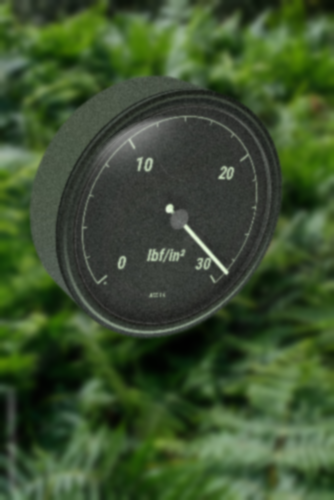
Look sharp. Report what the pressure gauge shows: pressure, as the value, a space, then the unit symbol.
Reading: 29 psi
